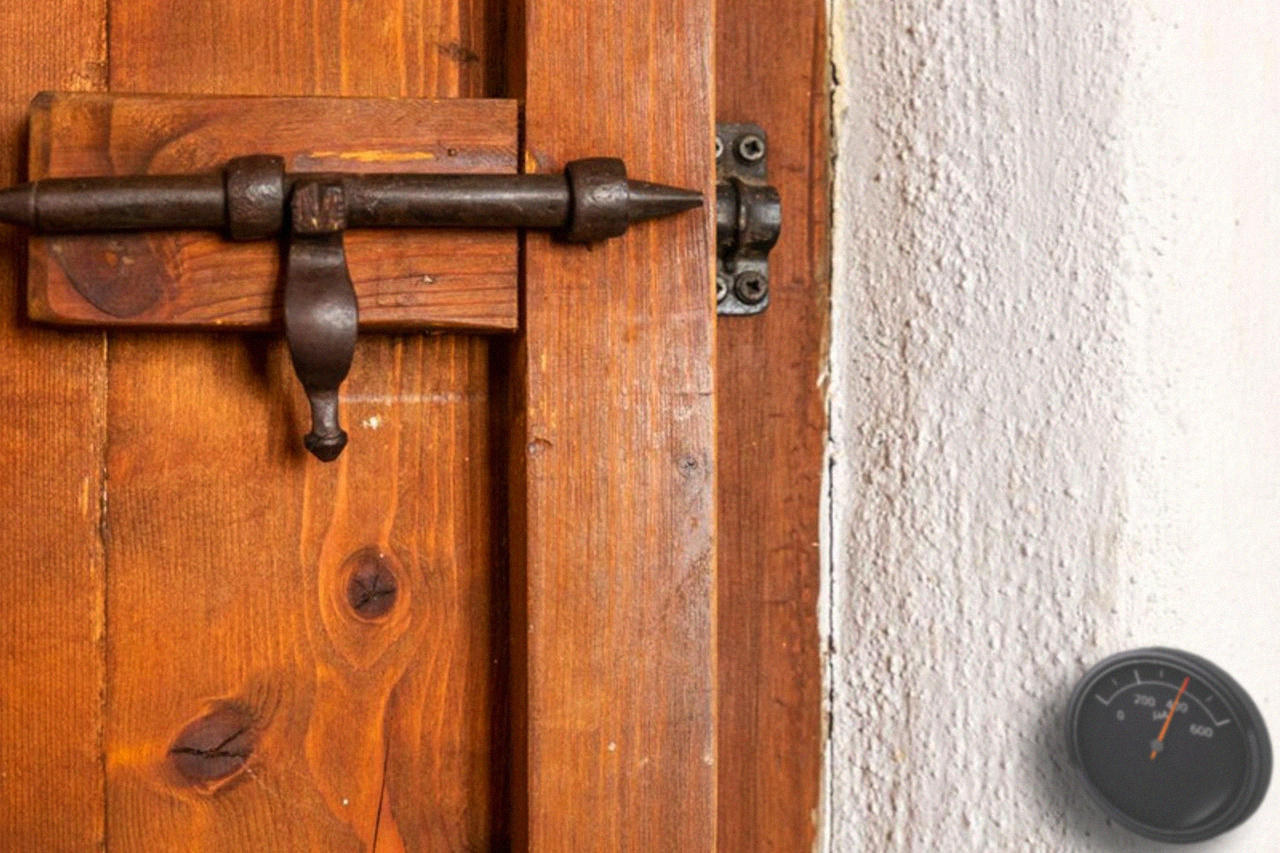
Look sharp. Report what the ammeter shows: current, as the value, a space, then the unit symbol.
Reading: 400 µA
